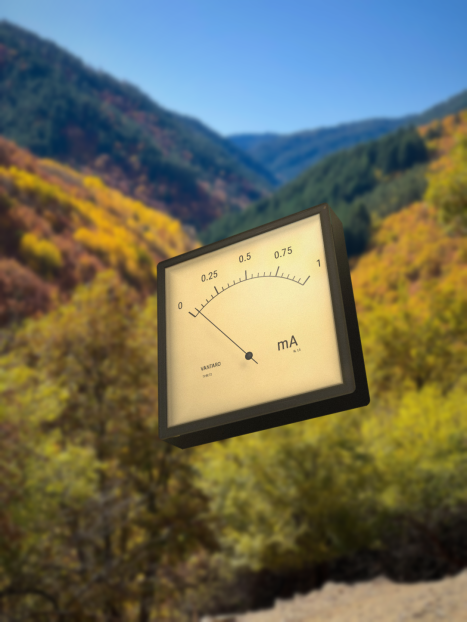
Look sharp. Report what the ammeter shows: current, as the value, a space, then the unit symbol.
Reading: 0.05 mA
